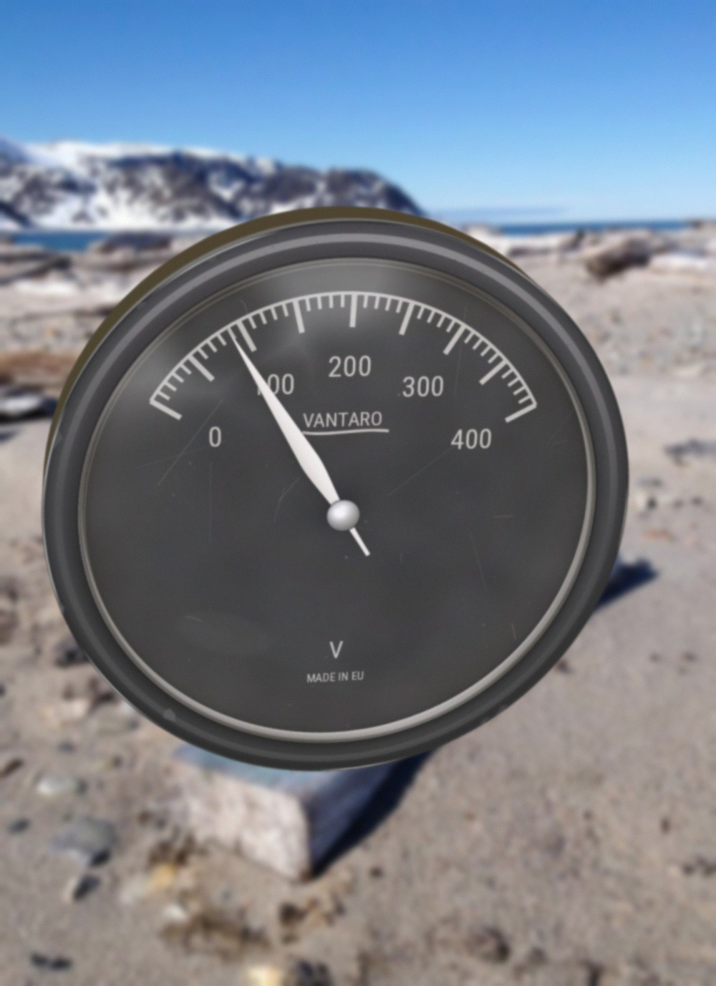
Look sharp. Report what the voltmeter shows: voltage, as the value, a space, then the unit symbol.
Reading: 90 V
